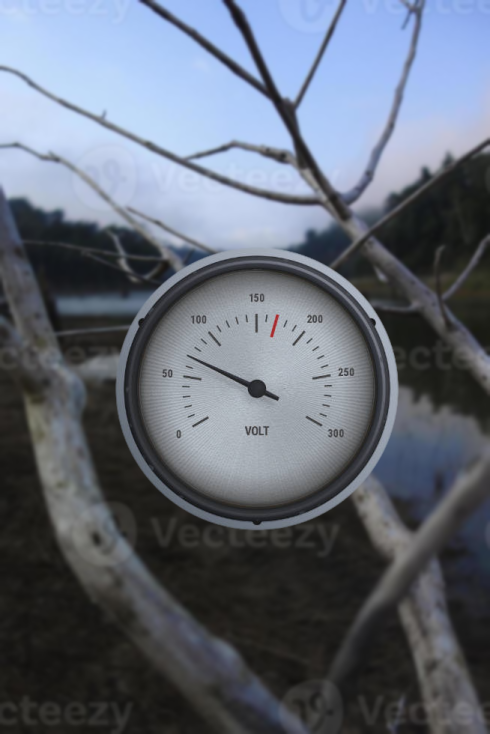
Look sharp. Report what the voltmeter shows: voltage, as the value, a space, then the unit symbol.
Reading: 70 V
